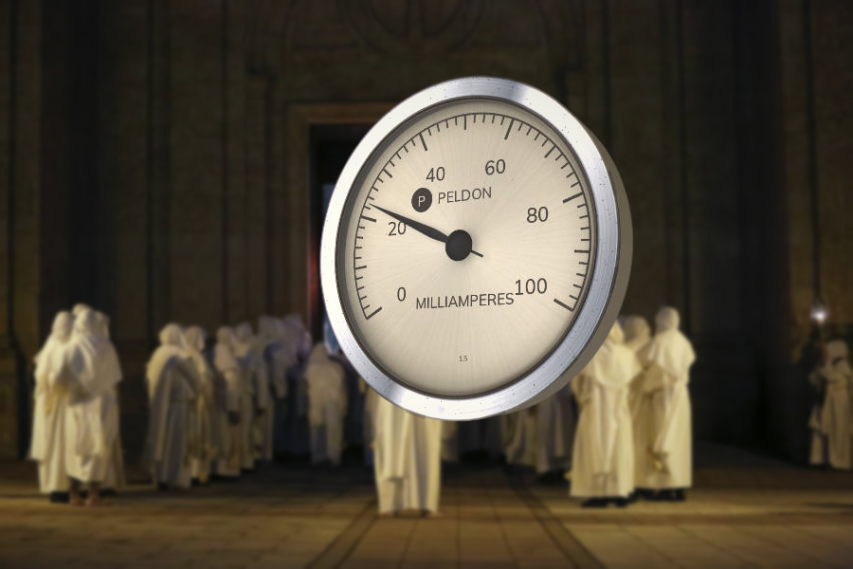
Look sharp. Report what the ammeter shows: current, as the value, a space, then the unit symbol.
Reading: 23 mA
